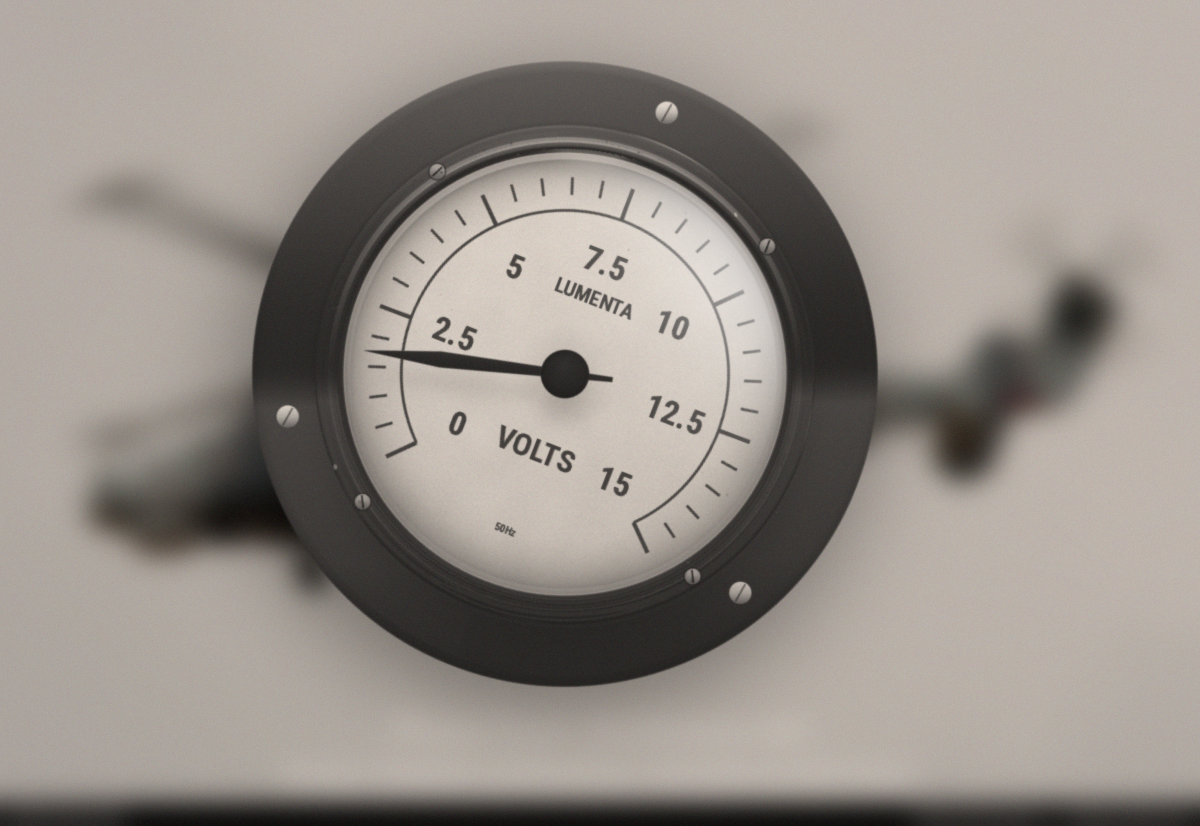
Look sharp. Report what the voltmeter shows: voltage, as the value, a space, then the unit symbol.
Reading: 1.75 V
